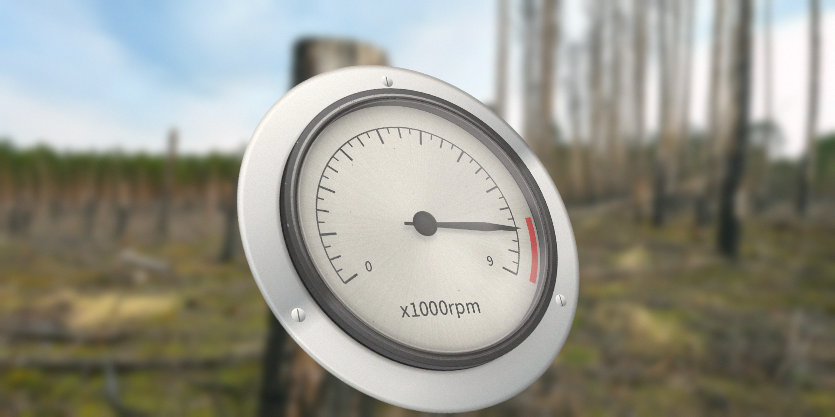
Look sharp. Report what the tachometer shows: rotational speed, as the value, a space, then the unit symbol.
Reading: 8000 rpm
